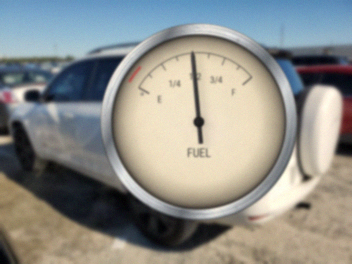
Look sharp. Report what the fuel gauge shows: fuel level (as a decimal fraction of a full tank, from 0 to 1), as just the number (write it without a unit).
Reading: 0.5
